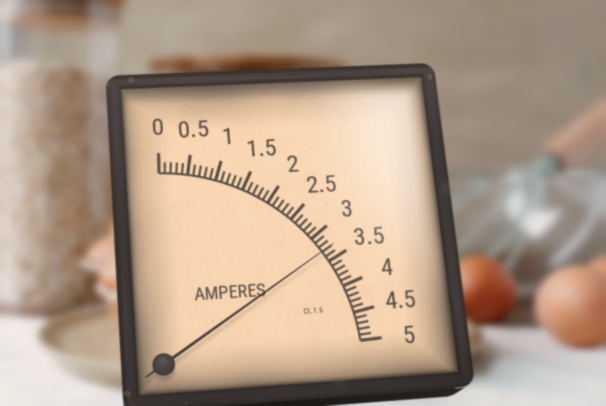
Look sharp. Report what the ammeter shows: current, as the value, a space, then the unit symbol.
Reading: 3.3 A
